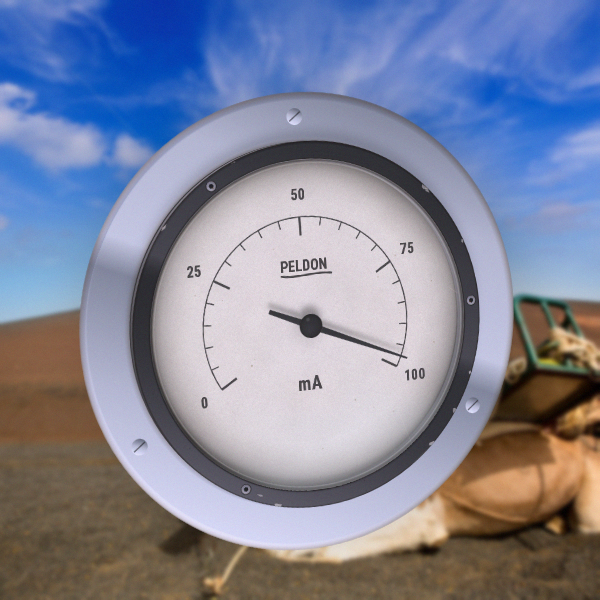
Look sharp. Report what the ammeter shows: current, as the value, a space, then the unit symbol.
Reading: 97.5 mA
